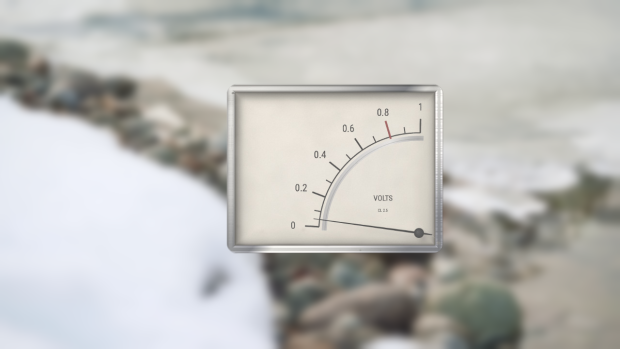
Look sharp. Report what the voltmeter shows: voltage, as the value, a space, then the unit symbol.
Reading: 0.05 V
